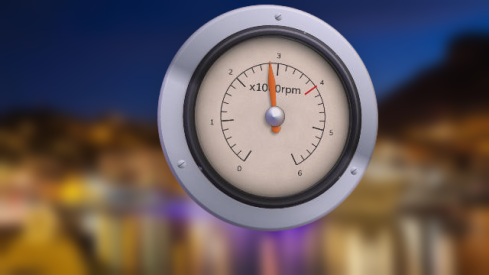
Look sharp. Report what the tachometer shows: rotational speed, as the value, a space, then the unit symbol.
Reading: 2800 rpm
